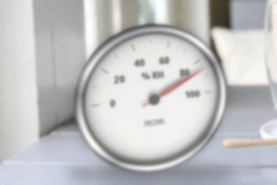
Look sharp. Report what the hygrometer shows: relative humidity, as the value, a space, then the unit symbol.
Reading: 85 %
